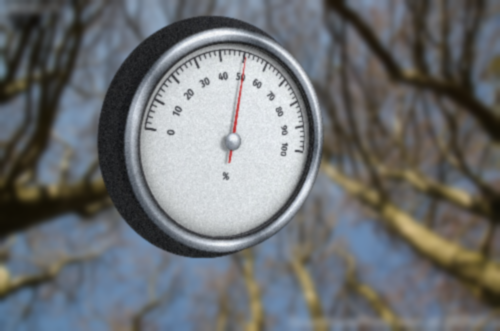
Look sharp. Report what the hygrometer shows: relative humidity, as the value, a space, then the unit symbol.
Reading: 50 %
